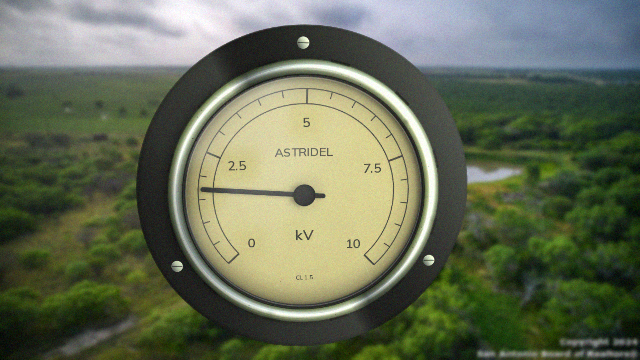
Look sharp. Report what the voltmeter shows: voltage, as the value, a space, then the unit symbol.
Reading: 1.75 kV
